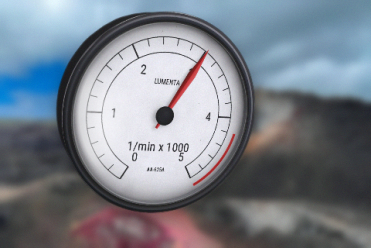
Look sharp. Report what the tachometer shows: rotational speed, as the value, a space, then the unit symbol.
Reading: 3000 rpm
